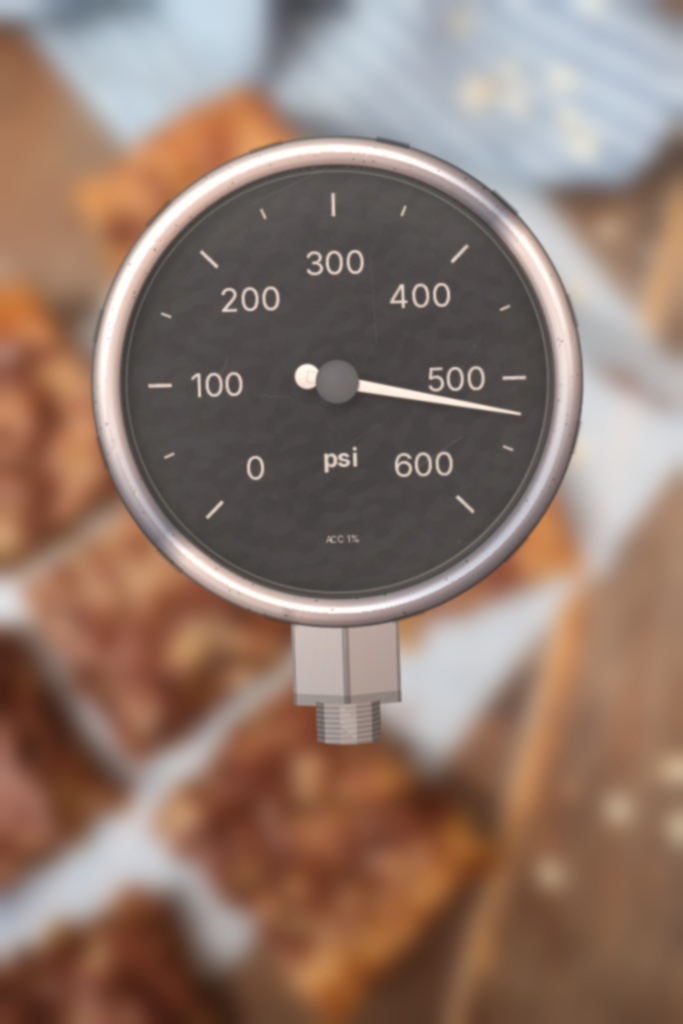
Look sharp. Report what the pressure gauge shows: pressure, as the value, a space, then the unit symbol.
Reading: 525 psi
